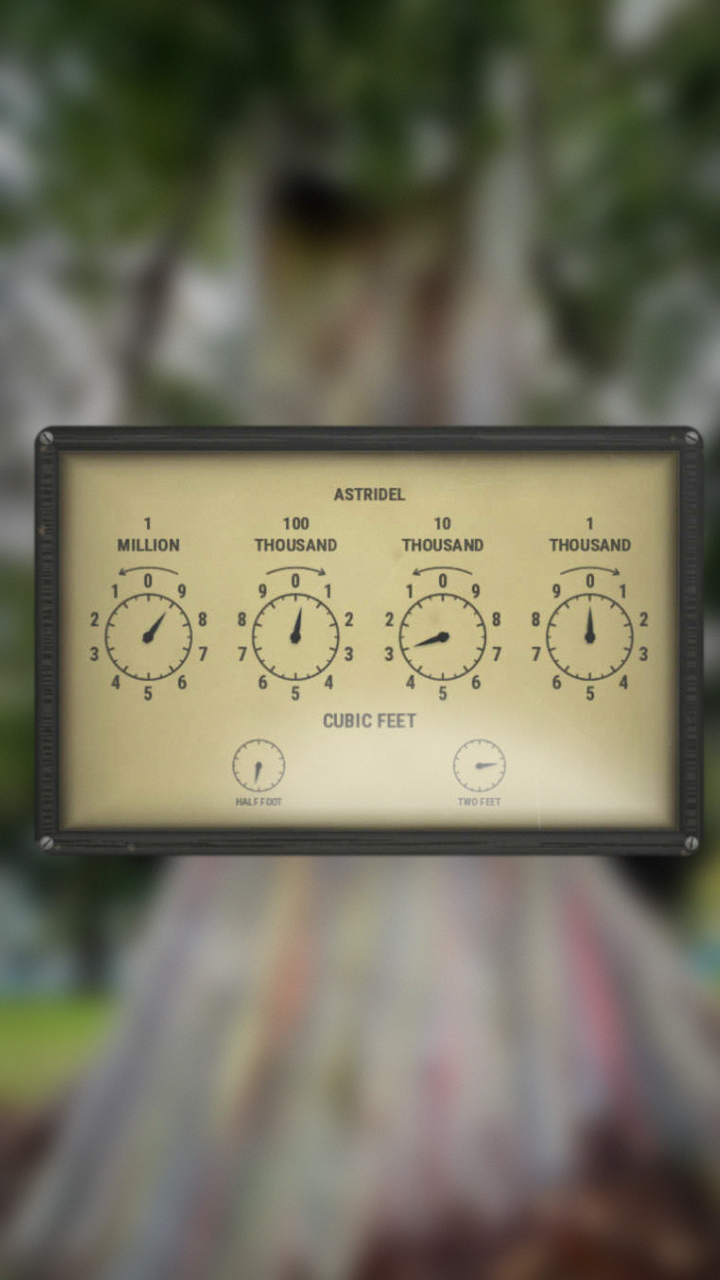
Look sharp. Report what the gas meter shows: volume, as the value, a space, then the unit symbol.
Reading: 903000 ft³
